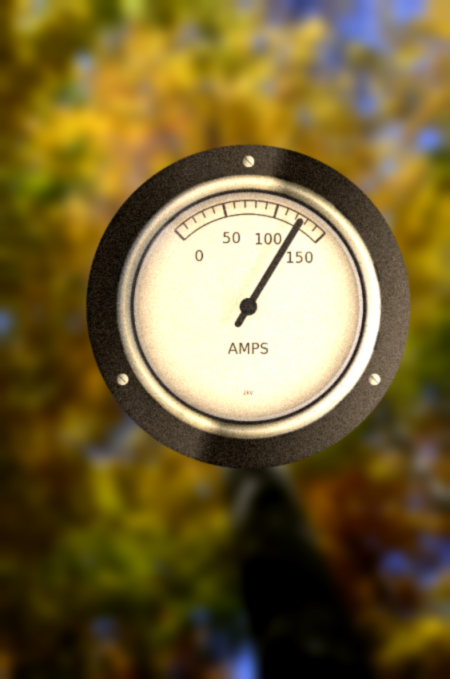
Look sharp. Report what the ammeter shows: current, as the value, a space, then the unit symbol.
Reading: 125 A
